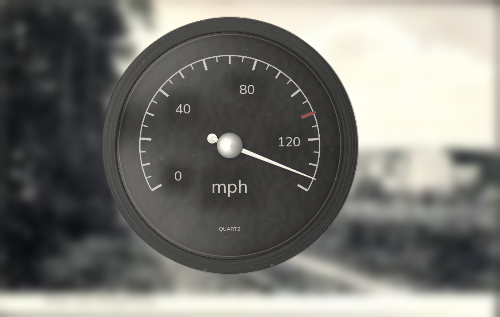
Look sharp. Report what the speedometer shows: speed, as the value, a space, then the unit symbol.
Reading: 135 mph
